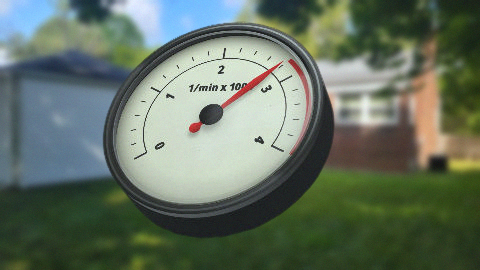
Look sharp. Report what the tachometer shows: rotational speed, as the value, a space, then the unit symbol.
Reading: 2800 rpm
